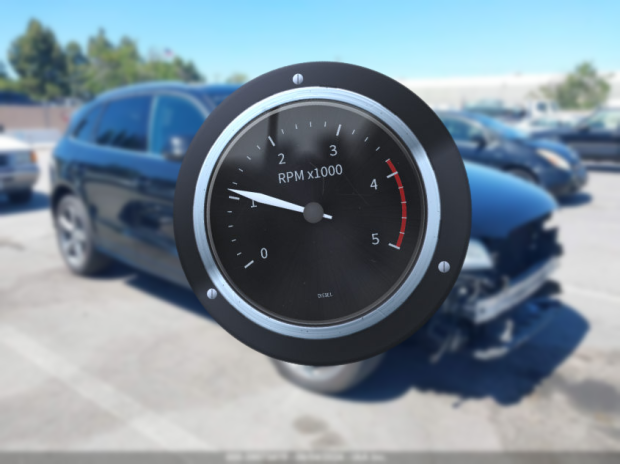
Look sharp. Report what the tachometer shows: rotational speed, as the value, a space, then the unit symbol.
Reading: 1100 rpm
